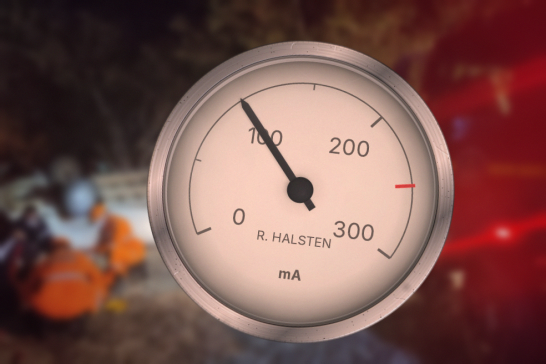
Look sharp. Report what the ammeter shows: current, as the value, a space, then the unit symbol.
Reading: 100 mA
